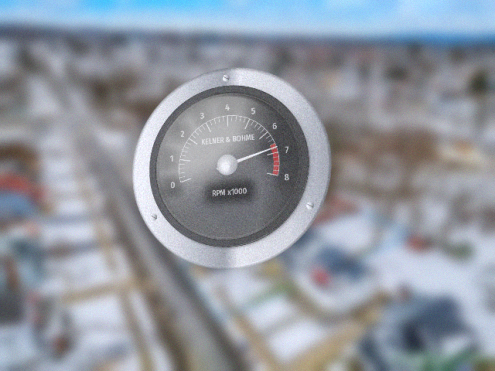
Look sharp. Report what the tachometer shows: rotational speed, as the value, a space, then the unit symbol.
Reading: 6800 rpm
